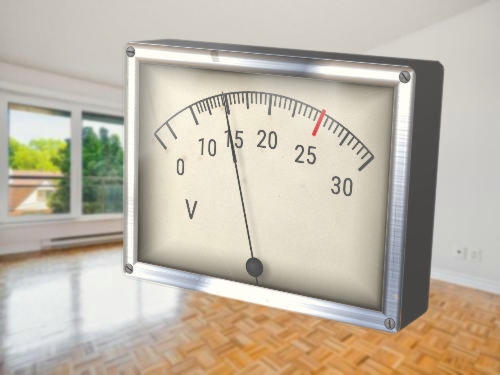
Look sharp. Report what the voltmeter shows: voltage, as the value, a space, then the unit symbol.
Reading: 15 V
